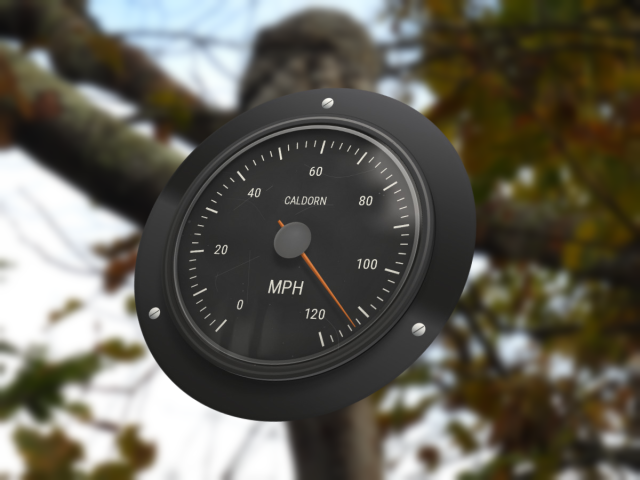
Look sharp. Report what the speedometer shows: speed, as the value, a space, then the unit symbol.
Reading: 113 mph
